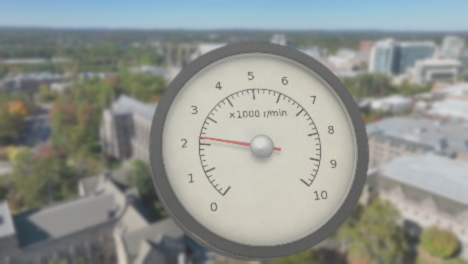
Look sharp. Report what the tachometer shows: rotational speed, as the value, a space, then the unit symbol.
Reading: 2200 rpm
